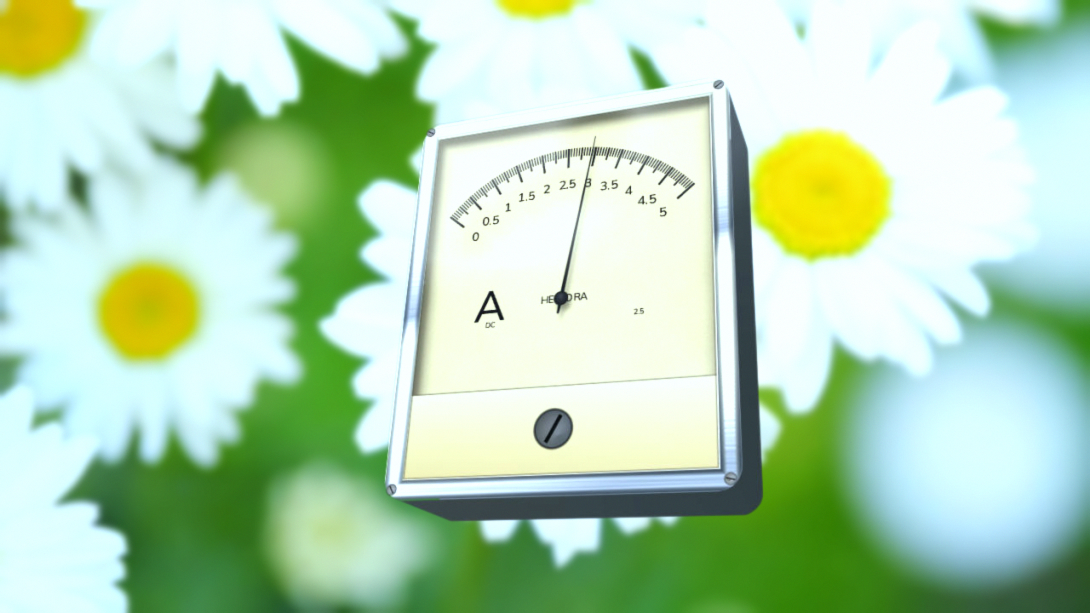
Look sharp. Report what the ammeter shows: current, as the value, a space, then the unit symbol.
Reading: 3 A
